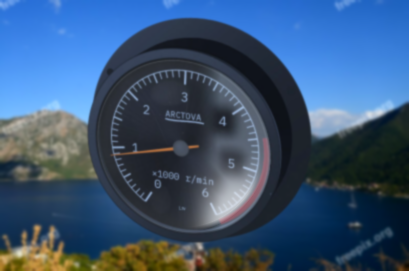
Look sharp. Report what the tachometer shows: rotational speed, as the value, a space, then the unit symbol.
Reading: 900 rpm
